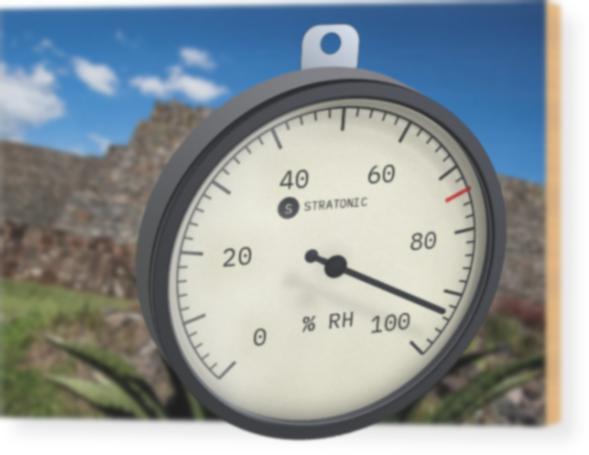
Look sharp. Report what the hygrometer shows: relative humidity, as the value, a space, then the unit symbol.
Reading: 93 %
